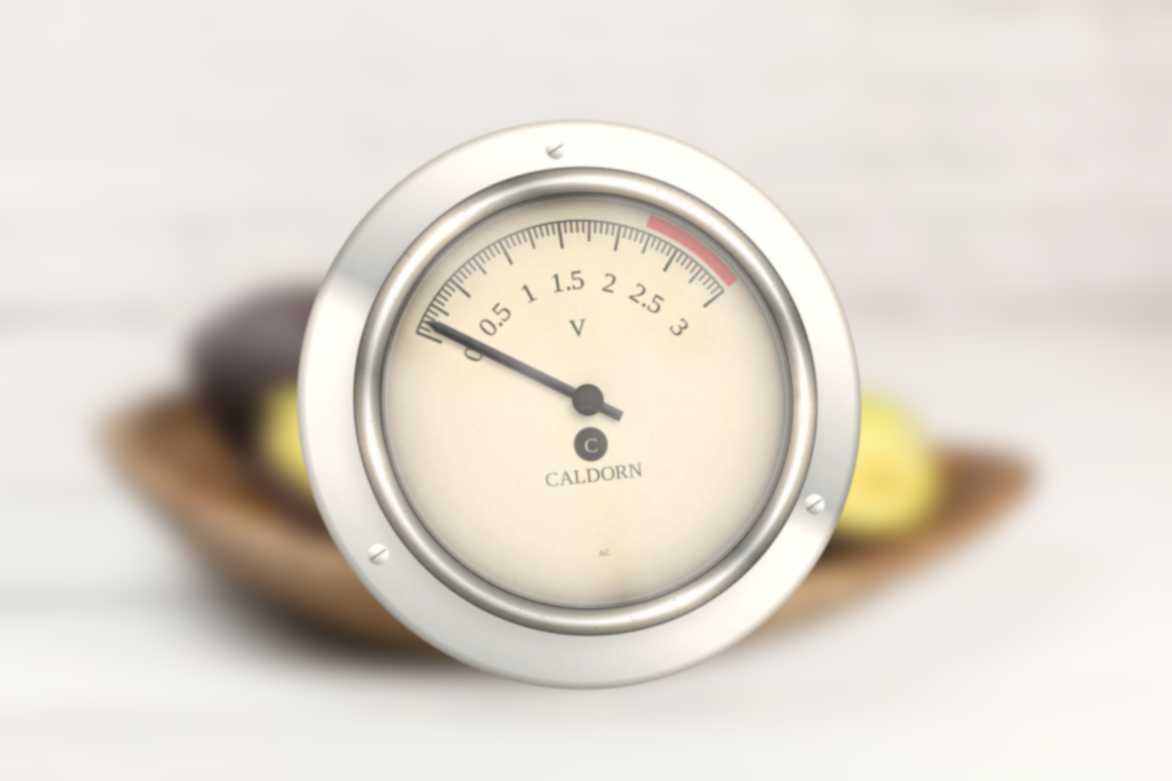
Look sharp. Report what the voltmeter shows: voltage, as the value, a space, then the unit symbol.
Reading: 0.1 V
